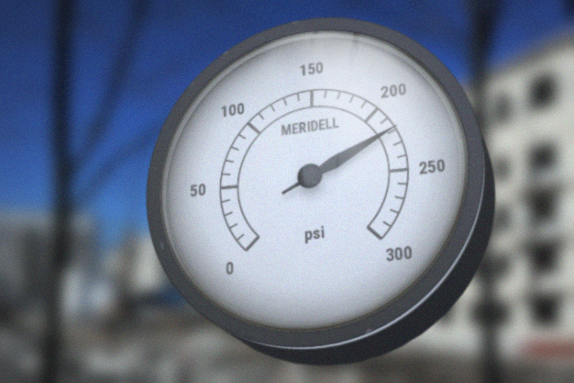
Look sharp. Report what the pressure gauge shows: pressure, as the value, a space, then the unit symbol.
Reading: 220 psi
